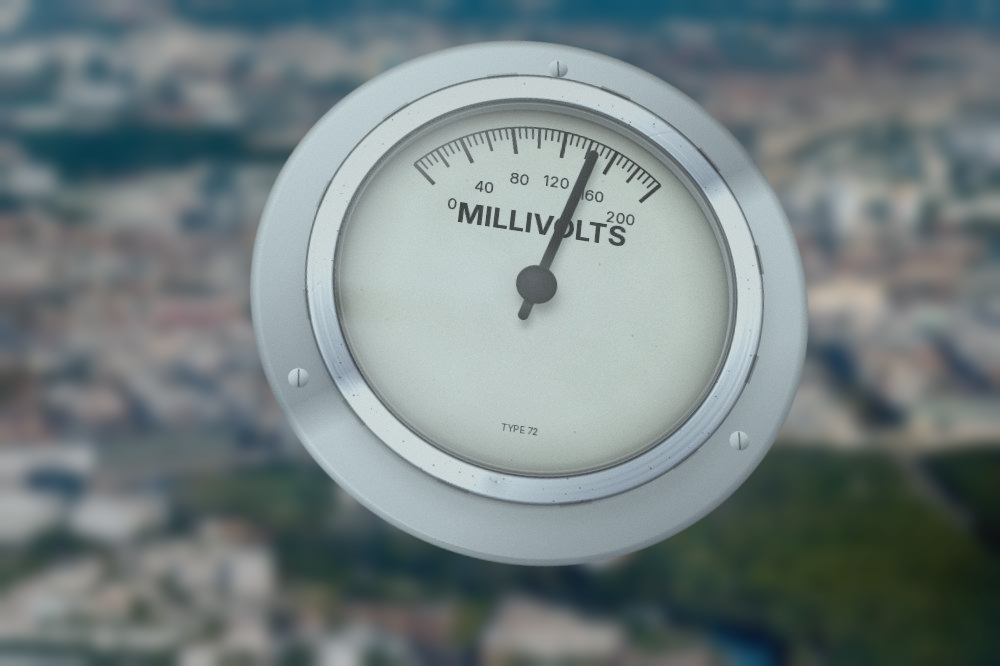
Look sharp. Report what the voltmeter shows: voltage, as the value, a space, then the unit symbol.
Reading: 145 mV
